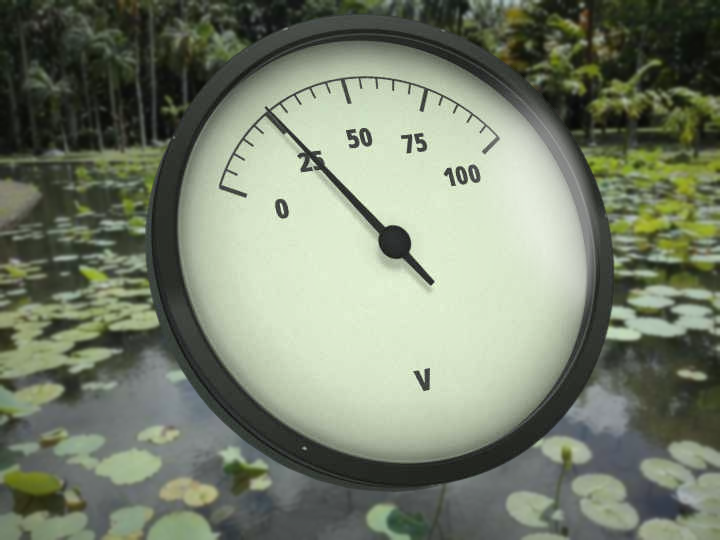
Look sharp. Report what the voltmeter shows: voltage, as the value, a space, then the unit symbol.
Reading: 25 V
